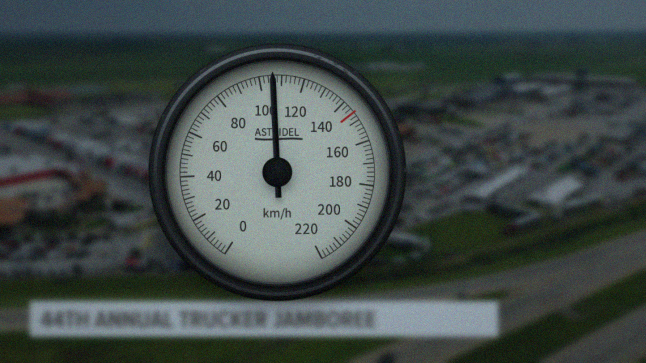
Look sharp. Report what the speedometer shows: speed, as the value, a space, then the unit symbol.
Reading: 106 km/h
